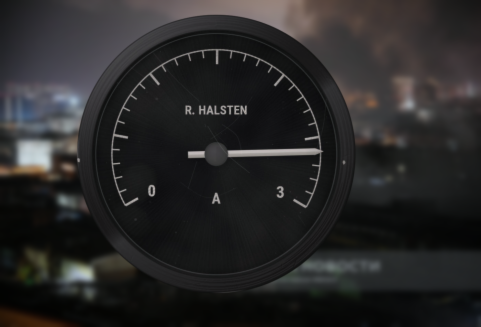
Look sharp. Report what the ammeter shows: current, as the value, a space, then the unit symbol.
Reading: 2.6 A
